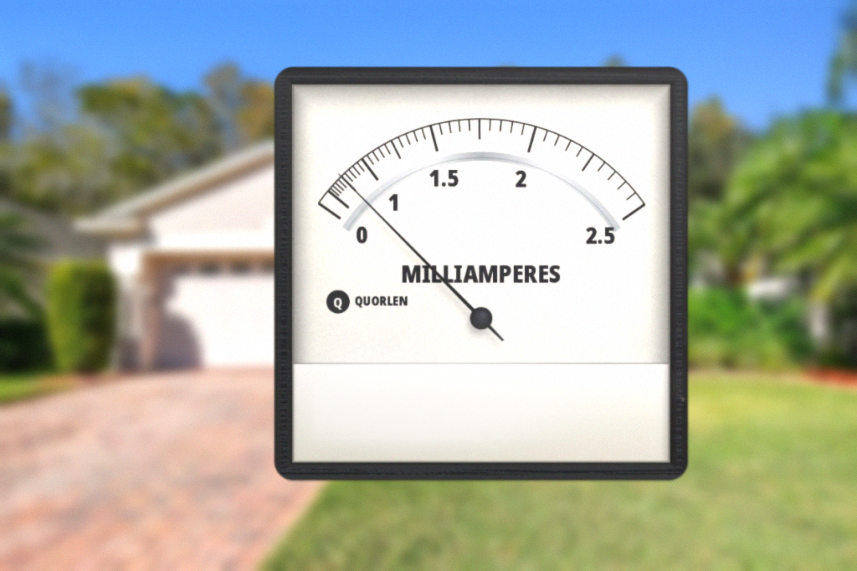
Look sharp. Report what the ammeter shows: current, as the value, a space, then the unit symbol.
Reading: 0.75 mA
